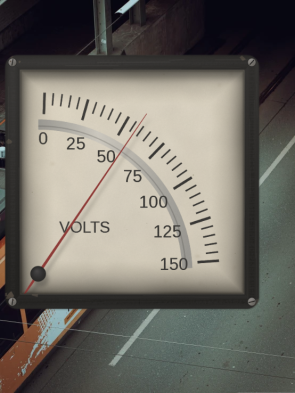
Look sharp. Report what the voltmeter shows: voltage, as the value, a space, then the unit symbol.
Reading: 57.5 V
